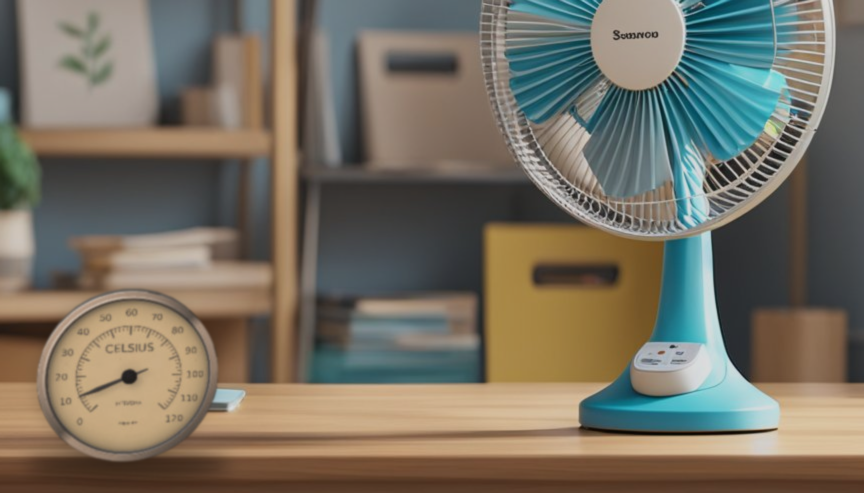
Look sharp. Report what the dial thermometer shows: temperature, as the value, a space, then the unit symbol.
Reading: 10 °C
